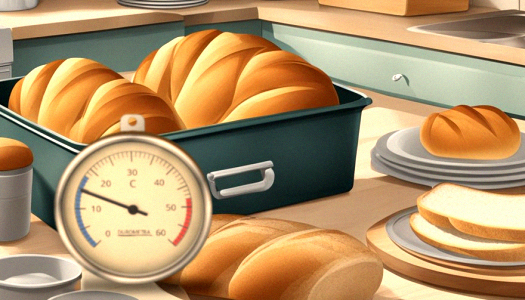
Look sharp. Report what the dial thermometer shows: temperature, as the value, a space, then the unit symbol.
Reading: 15 °C
